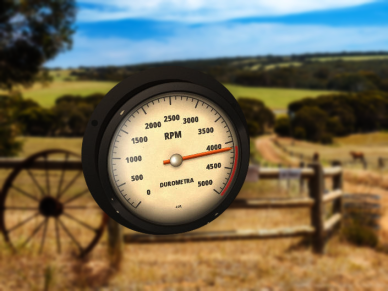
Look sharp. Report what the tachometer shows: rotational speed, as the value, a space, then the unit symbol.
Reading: 4100 rpm
